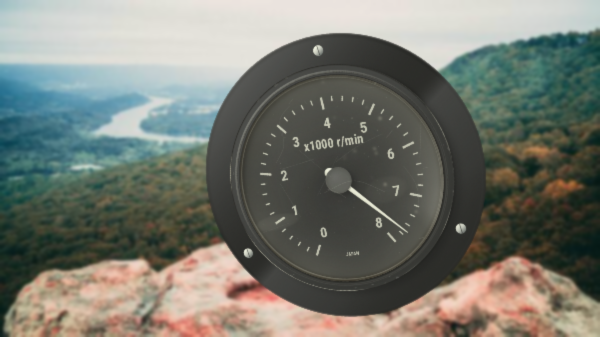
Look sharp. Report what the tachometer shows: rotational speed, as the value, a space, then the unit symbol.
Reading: 7700 rpm
